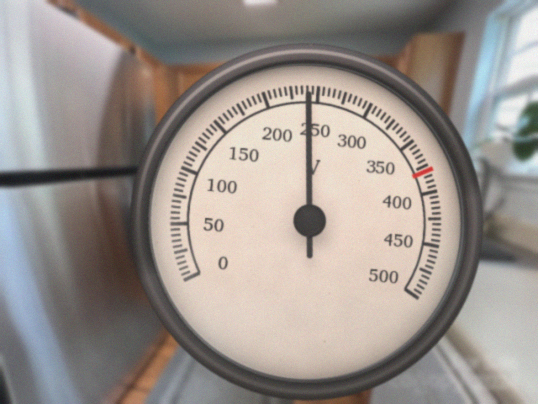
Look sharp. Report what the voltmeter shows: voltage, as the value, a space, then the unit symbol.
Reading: 240 V
